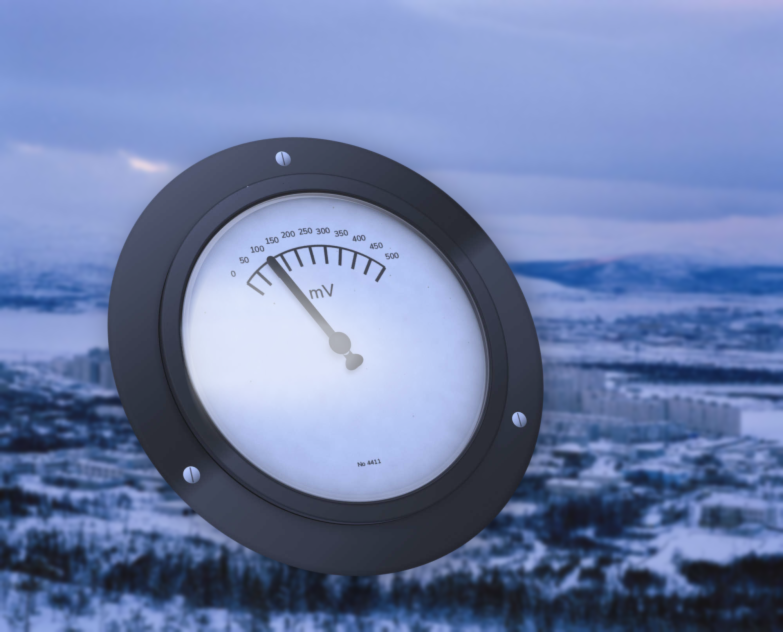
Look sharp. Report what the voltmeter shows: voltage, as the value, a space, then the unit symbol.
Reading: 100 mV
